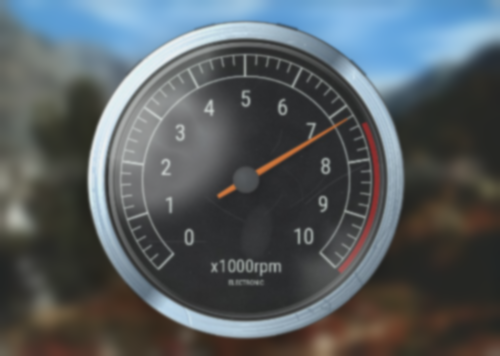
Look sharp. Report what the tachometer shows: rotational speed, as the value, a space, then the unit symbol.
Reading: 7200 rpm
